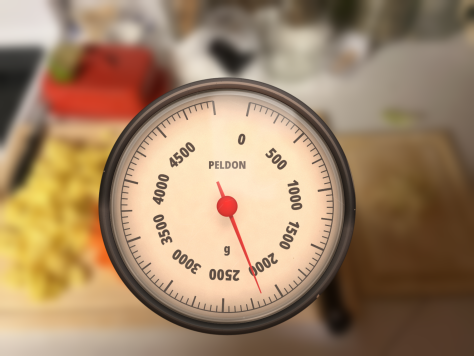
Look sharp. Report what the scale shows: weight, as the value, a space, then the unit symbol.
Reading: 2150 g
